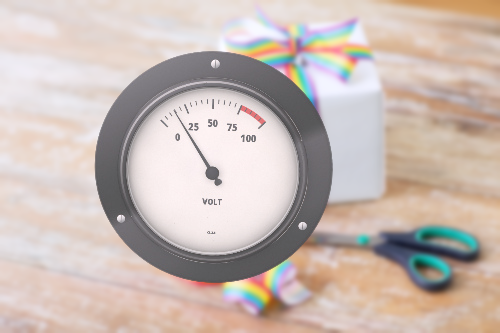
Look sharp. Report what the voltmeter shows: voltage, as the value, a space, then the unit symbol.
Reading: 15 V
